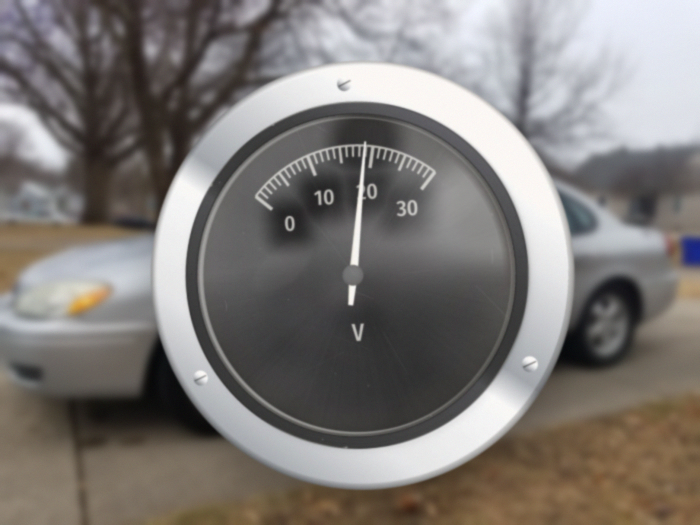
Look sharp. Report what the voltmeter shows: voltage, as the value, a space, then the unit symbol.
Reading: 19 V
